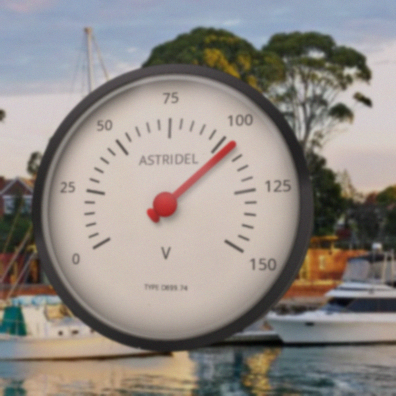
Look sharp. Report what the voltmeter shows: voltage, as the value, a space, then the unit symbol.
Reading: 105 V
